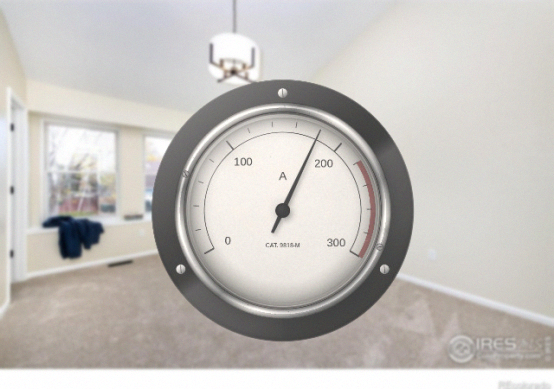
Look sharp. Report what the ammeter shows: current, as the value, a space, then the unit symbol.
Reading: 180 A
